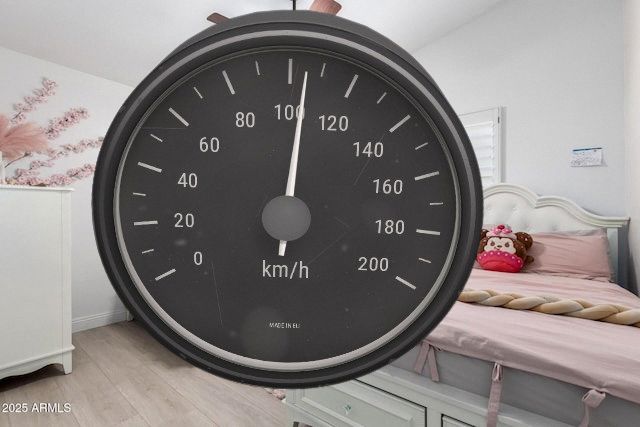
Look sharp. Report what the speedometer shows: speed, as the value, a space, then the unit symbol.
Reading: 105 km/h
